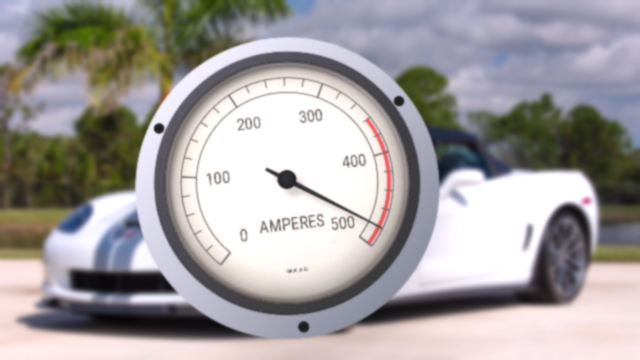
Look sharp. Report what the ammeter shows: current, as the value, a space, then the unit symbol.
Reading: 480 A
